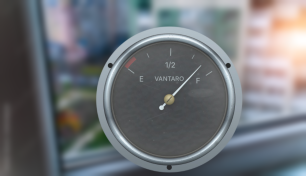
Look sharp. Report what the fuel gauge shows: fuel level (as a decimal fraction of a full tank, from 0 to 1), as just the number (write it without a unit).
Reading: 0.875
